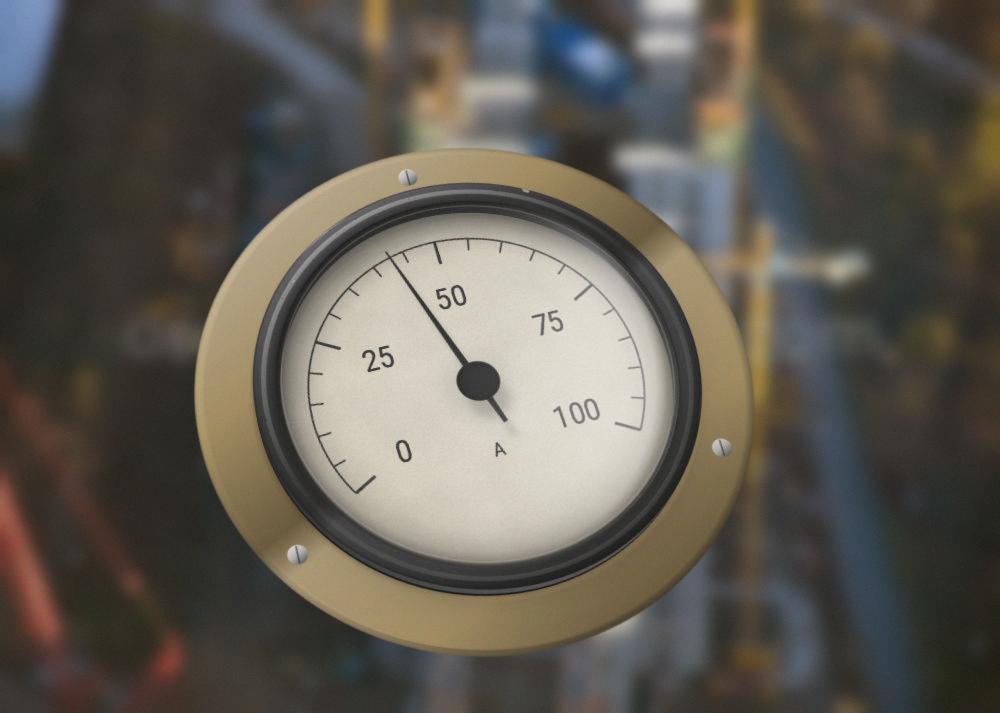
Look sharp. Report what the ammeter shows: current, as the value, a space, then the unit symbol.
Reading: 42.5 A
